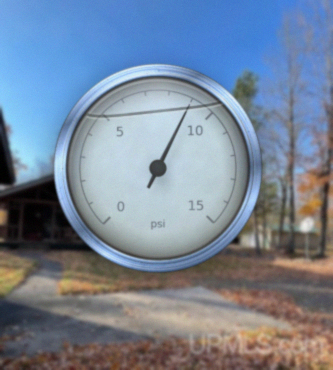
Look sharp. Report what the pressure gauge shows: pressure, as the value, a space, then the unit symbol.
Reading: 9 psi
